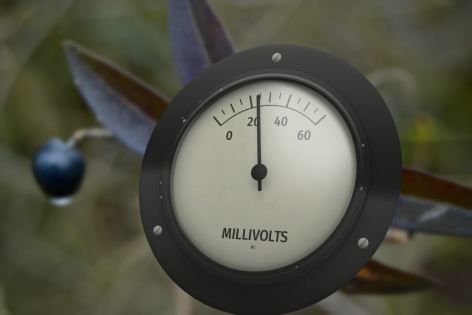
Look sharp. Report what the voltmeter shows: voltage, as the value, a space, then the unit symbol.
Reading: 25 mV
